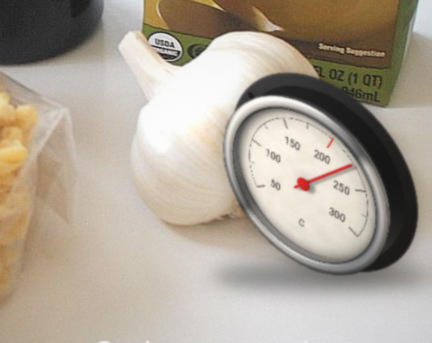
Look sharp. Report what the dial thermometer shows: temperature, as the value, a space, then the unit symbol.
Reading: 225 °C
